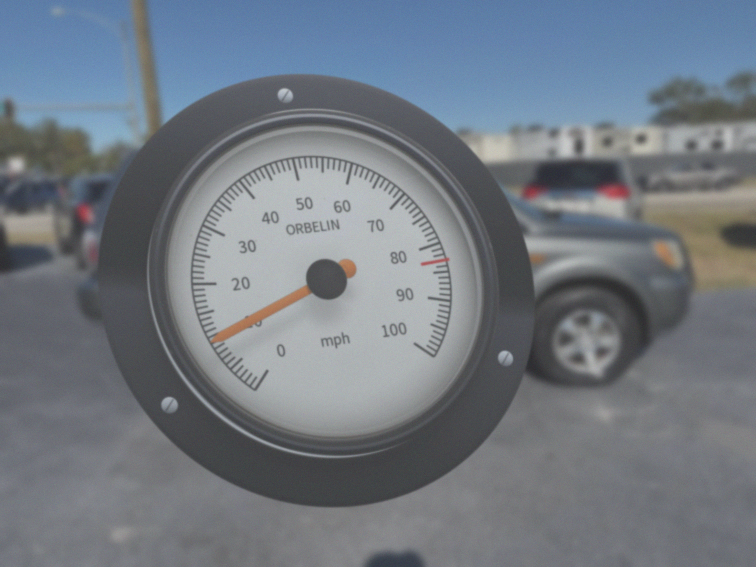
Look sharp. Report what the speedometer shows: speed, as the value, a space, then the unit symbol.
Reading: 10 mph
